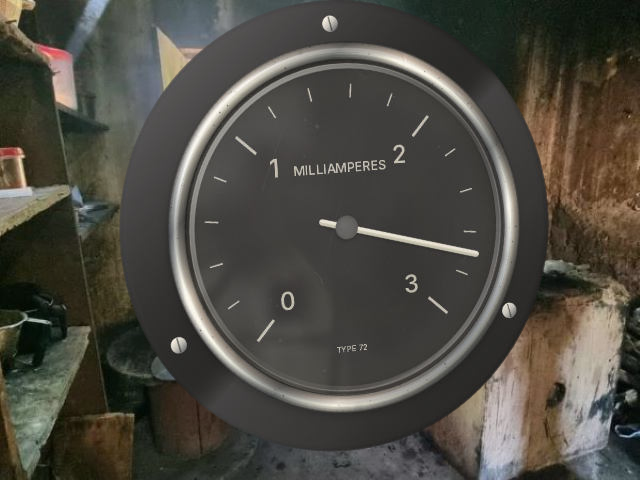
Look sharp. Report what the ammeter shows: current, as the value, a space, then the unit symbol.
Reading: 2.7 mA
